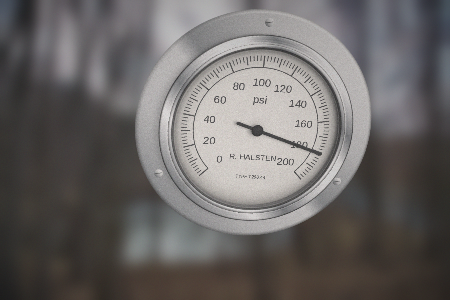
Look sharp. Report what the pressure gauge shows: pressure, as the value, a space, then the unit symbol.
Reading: 180 psi
